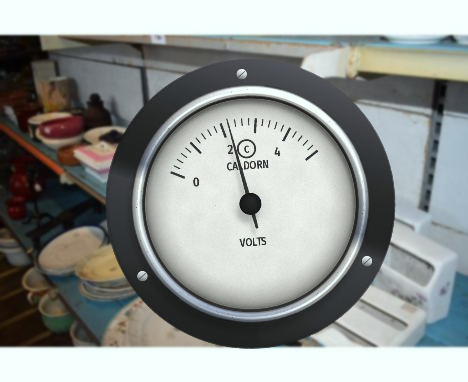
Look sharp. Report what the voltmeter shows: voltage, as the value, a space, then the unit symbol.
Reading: 2.2 V
